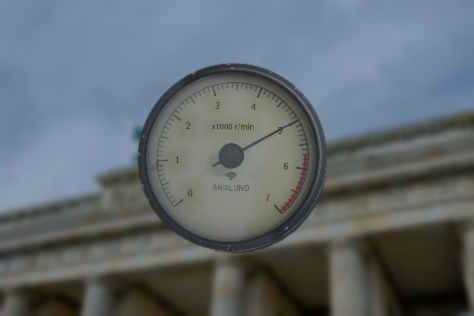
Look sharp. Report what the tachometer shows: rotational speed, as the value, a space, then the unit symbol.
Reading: 5000 rpm
